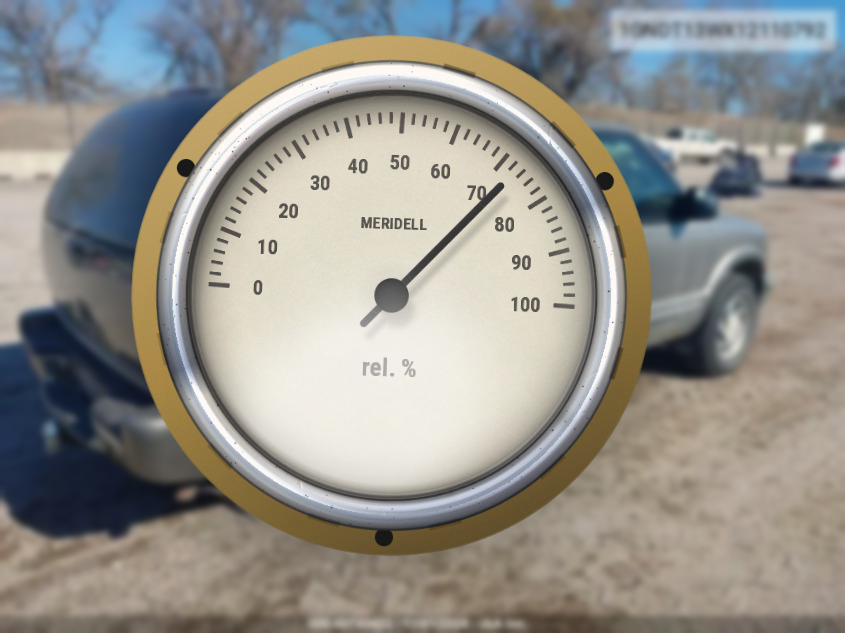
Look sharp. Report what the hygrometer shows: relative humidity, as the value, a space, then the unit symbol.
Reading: 73 %
